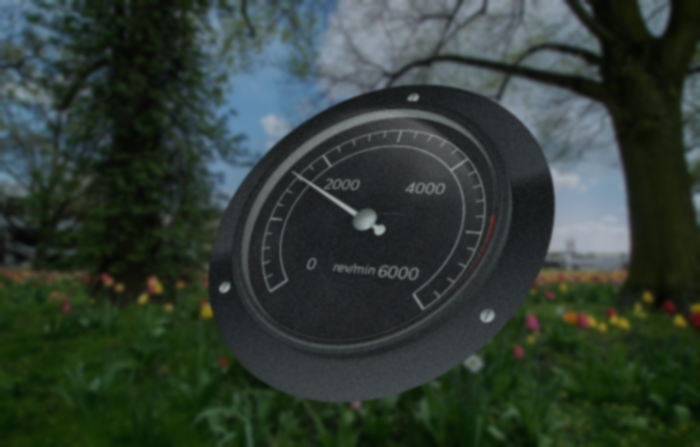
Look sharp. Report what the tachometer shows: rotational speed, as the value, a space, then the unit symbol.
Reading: 1600 rpm
